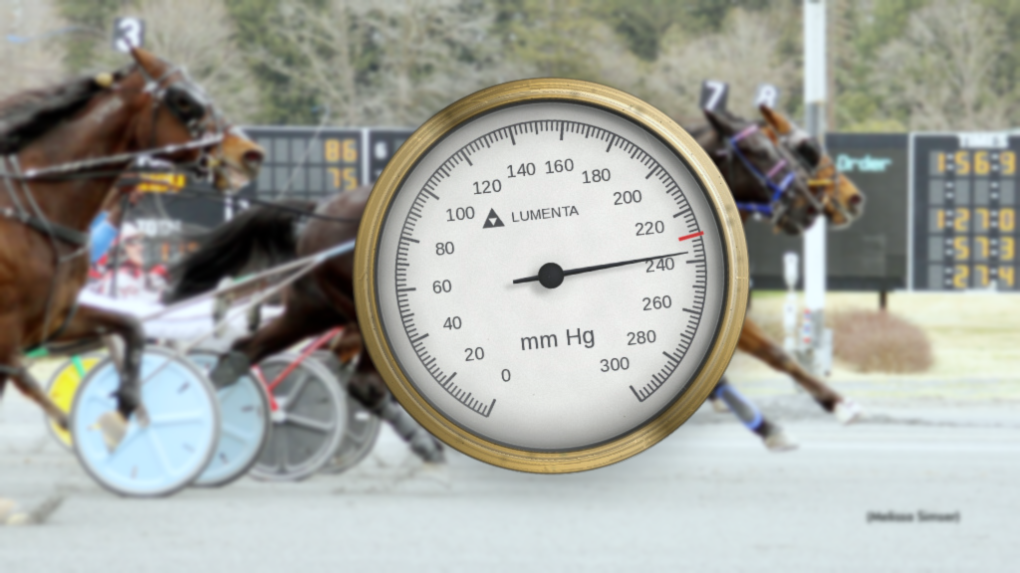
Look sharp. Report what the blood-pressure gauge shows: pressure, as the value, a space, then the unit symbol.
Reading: 236 mmHg
